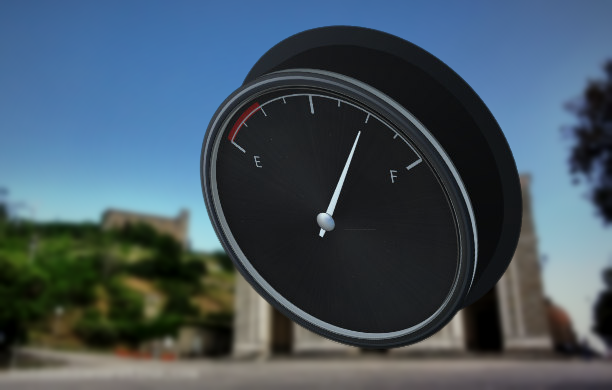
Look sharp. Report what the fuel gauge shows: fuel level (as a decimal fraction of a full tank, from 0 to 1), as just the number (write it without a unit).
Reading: 0.75
